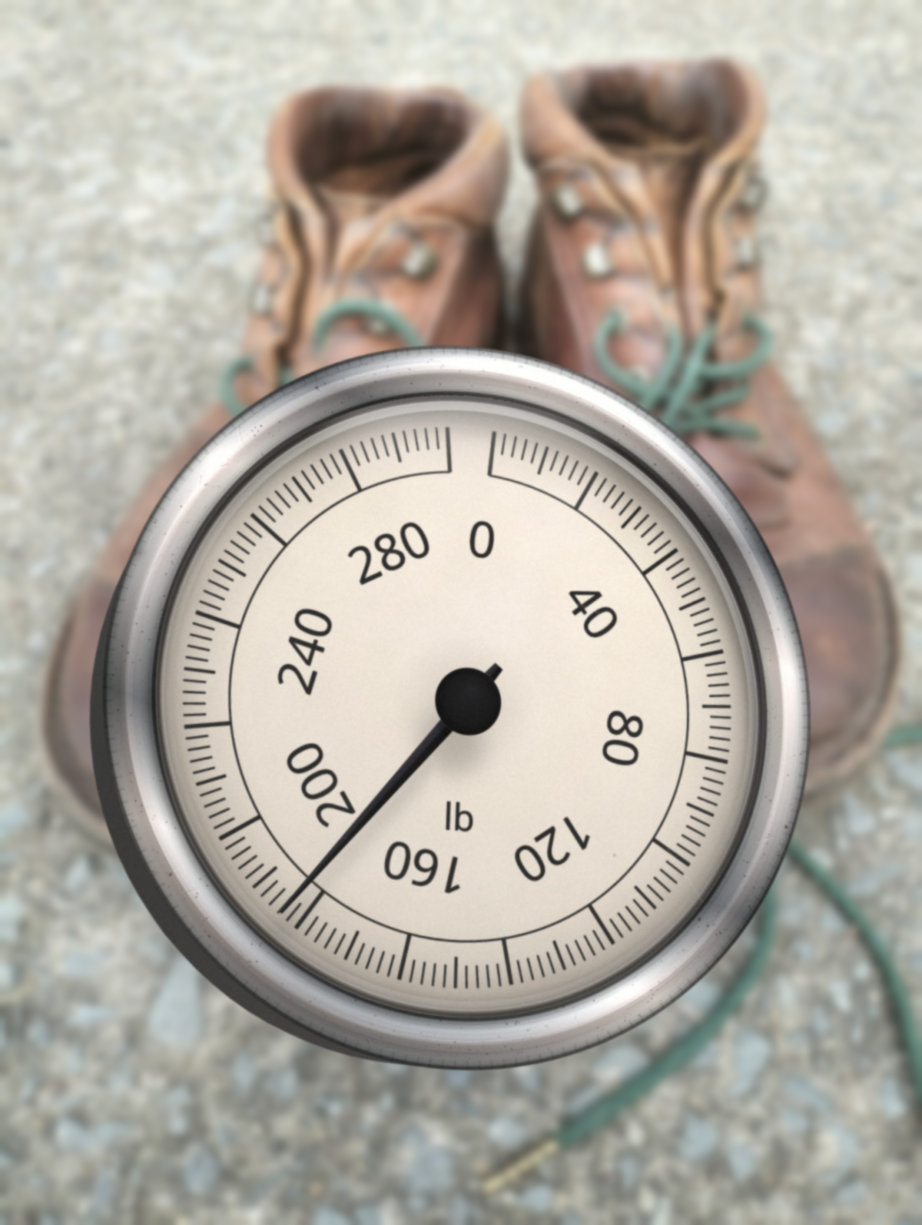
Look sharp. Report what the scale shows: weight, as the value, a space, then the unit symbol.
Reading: 184 lb
